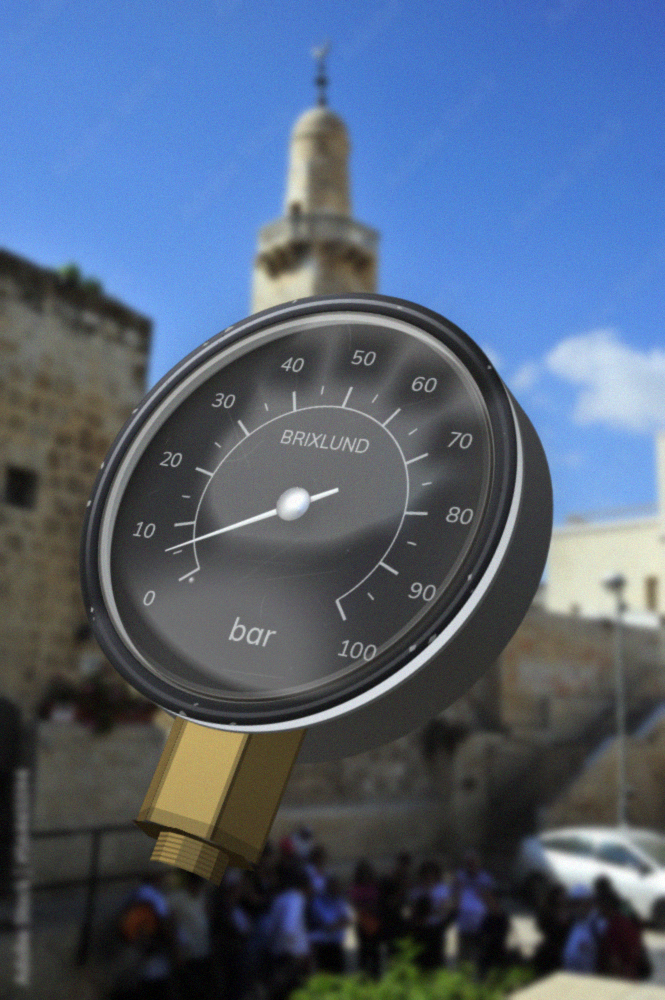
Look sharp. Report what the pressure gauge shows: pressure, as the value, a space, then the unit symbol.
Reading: 5 bar
